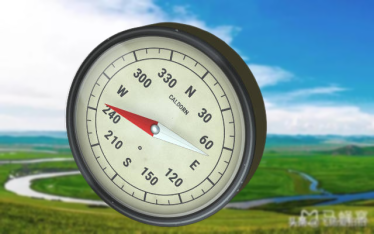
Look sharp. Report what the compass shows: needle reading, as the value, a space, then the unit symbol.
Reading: 250 °
